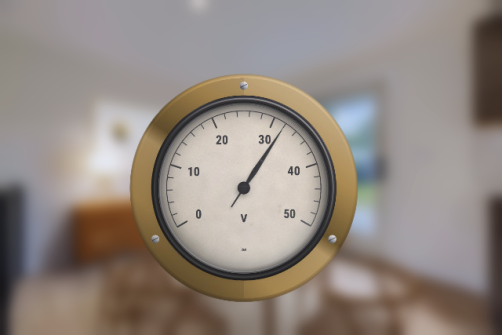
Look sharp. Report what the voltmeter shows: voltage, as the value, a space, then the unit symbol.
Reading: 32 V
